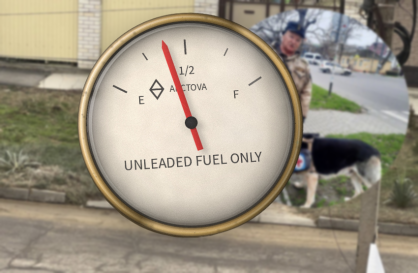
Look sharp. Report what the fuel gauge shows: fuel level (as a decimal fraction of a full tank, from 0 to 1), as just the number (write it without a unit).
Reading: 0.375
